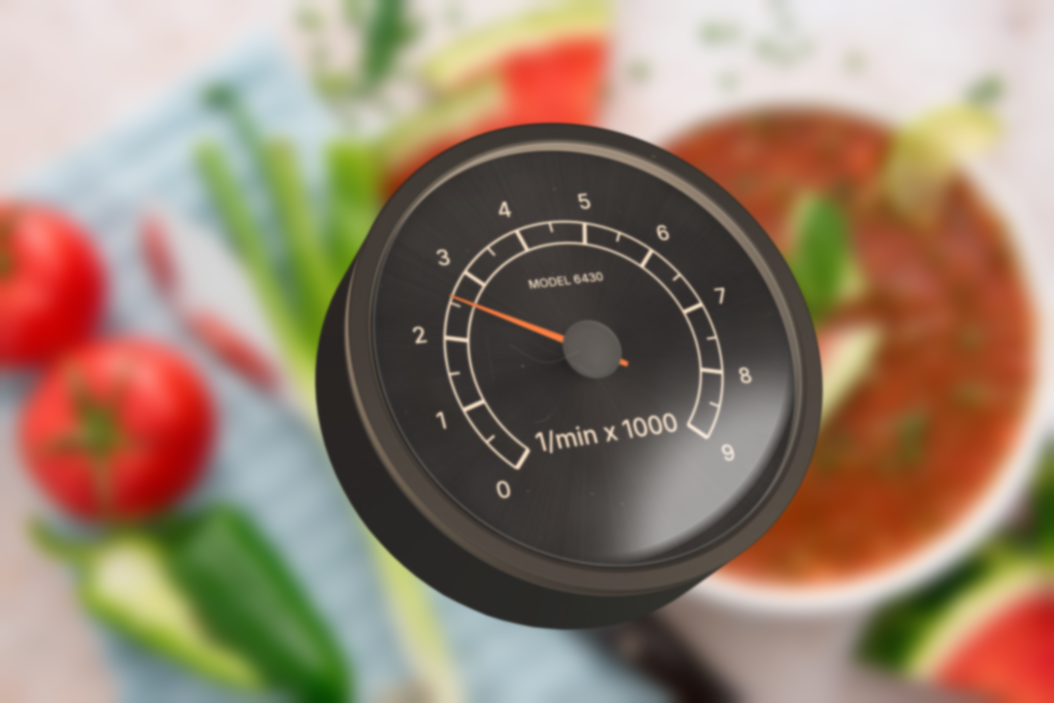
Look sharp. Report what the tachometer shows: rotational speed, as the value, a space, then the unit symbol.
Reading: 2500 rpm
